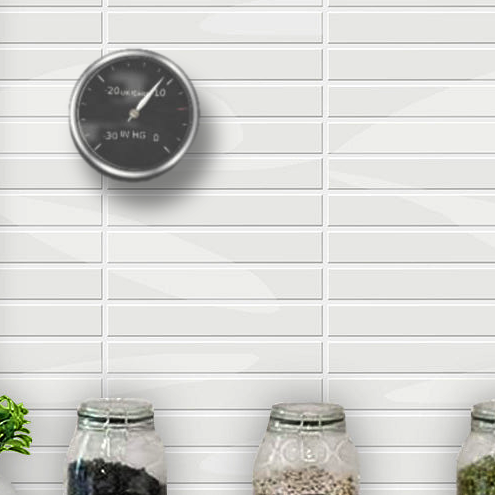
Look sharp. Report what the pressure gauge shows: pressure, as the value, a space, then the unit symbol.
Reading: -11 inHg
